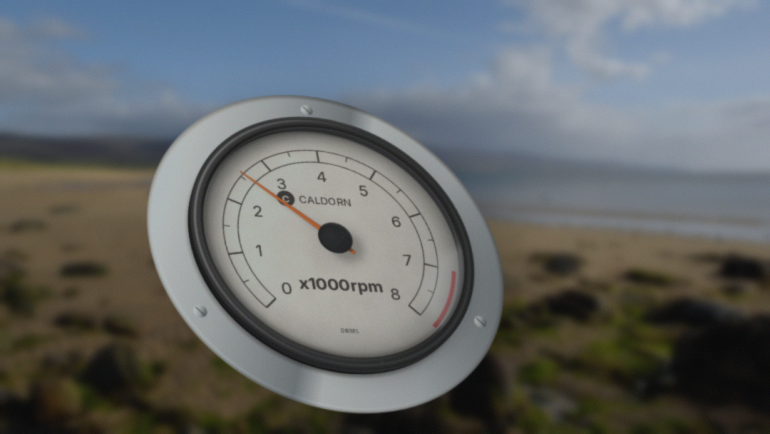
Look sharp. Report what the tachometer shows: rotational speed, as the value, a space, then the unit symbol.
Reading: 2500 rpm
